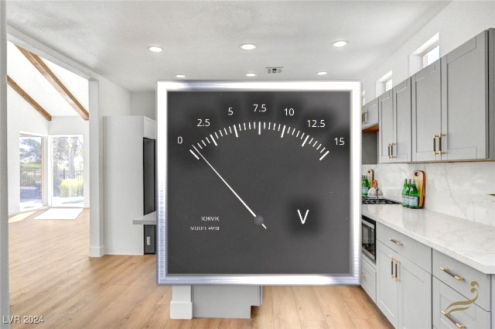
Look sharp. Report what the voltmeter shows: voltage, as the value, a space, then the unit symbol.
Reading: 0.5 V
